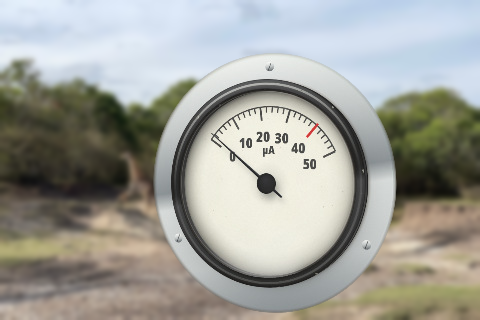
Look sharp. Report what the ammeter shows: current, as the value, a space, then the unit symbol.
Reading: 2 µA
